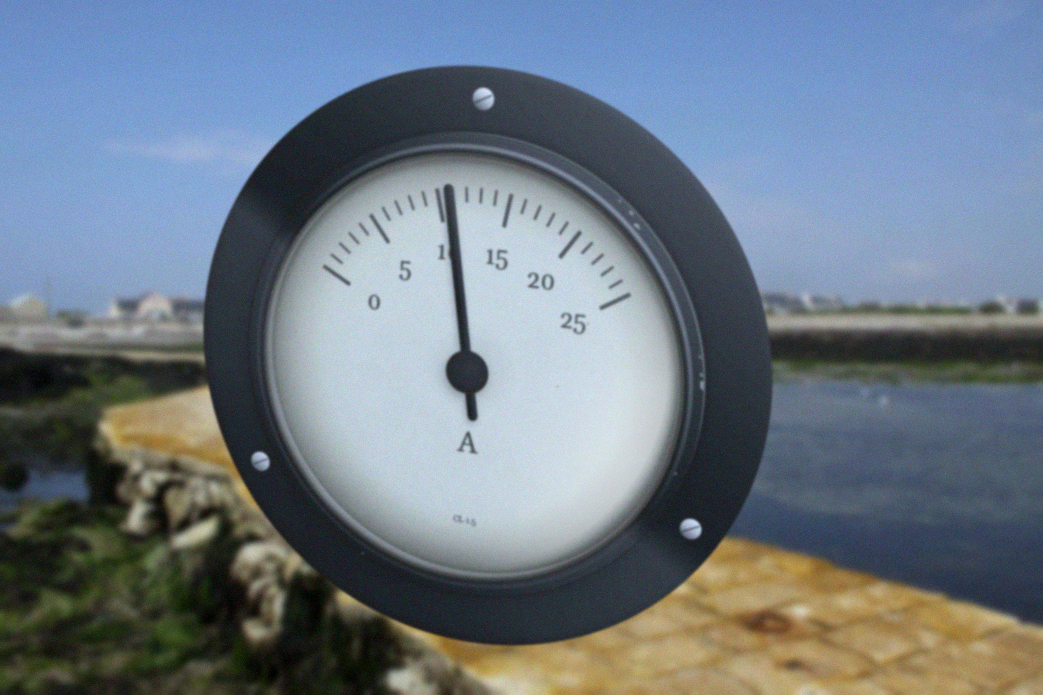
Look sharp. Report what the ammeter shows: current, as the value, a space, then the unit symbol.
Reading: 11 A
